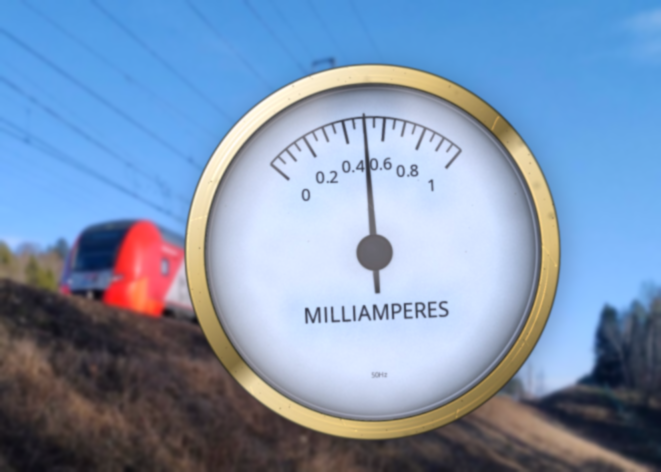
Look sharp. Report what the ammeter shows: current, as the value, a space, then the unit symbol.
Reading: 0.5 mA
